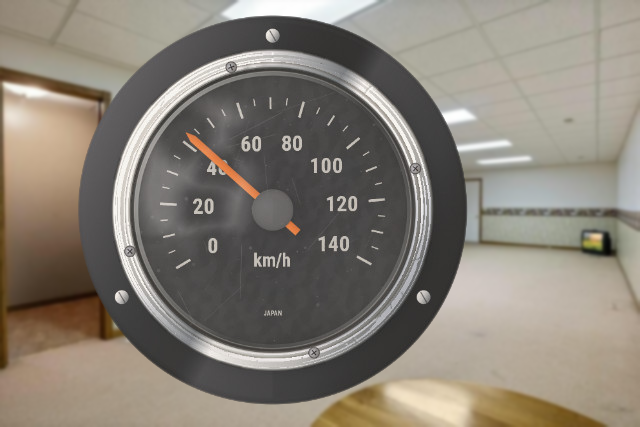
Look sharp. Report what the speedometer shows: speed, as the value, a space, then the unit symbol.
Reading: 42.5 km/h
